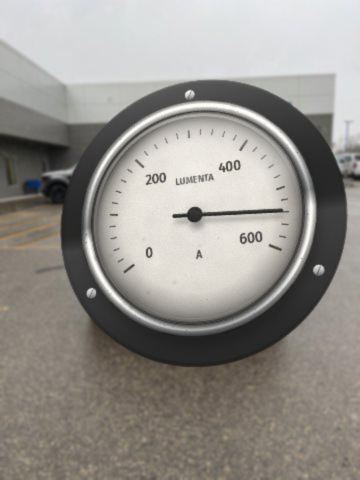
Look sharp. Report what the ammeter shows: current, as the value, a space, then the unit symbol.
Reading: 540 A
